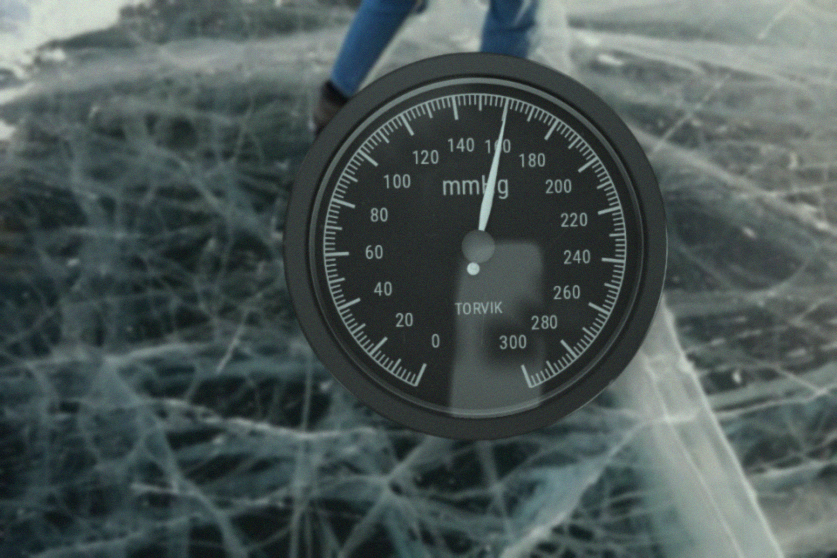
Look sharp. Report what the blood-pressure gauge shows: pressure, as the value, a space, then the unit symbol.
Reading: 160 mmHg
